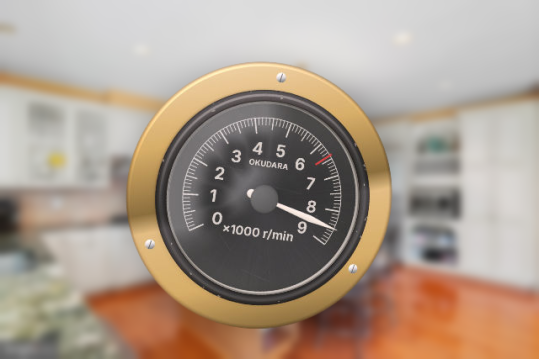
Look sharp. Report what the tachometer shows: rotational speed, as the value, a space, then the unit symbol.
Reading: 8500 rpm
